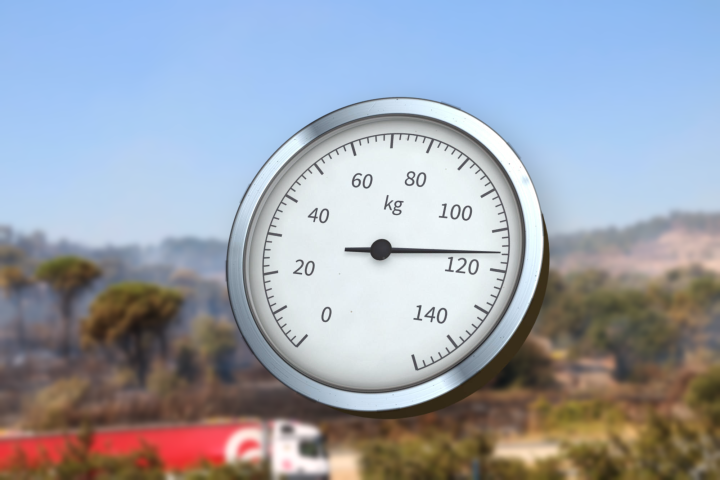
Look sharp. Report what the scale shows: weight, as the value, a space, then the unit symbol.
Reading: 116 kg
